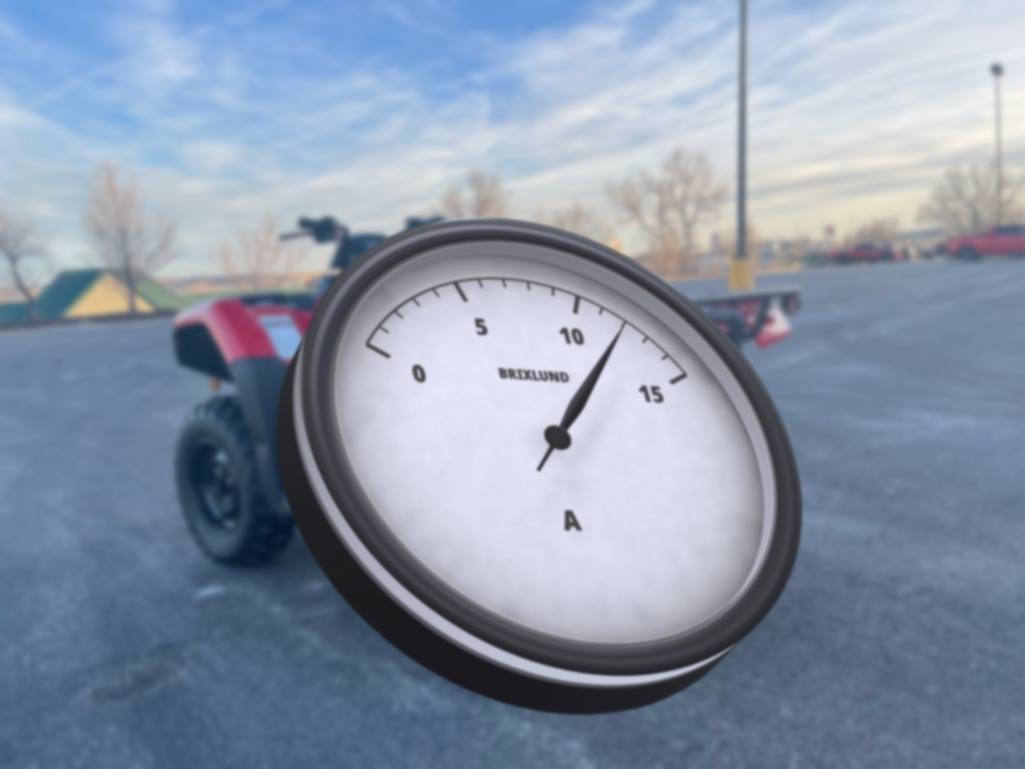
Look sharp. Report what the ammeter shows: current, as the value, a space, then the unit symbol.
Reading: 12 A
